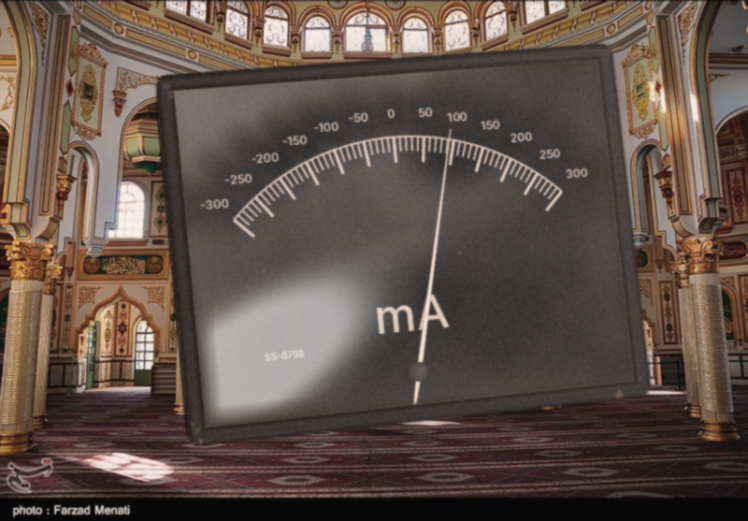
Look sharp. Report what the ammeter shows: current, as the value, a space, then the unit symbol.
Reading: 90 mA
